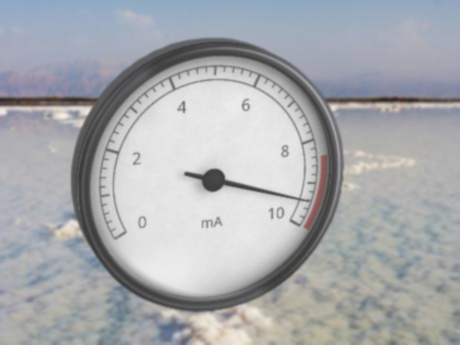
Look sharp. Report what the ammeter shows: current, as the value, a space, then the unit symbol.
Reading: 9.4 mA
